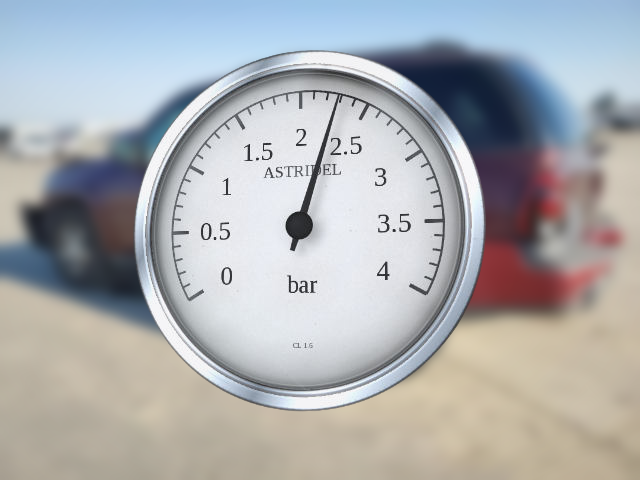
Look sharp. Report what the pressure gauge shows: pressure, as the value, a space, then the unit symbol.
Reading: 2.3 bar
